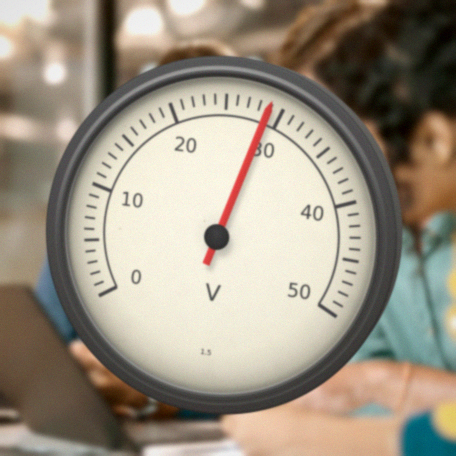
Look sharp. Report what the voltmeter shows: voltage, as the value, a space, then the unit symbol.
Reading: 29 V
